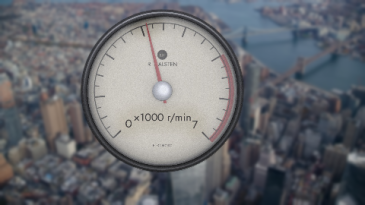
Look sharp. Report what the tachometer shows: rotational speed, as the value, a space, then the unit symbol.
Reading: 3125 rpm
